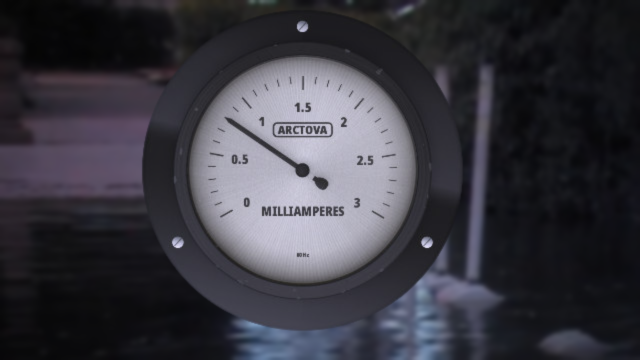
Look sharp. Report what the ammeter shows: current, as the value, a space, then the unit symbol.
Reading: 0.8 mA
